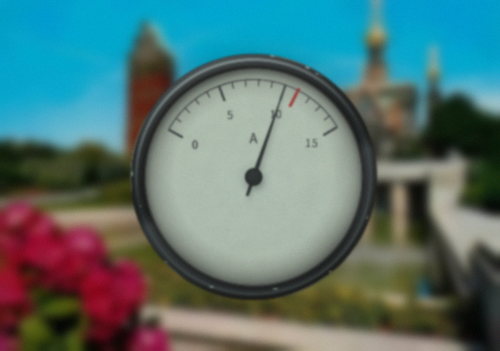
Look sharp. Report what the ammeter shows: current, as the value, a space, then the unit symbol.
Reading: 10 A
